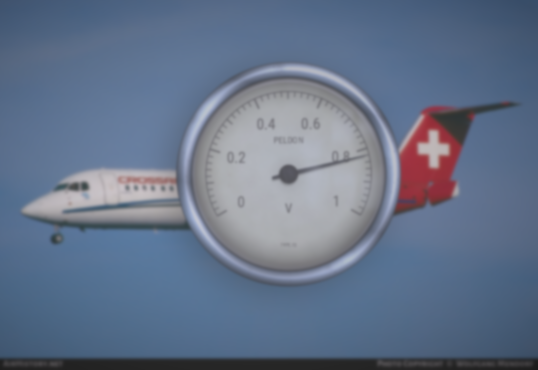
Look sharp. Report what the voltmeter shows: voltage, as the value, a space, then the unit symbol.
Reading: 0.82 V
